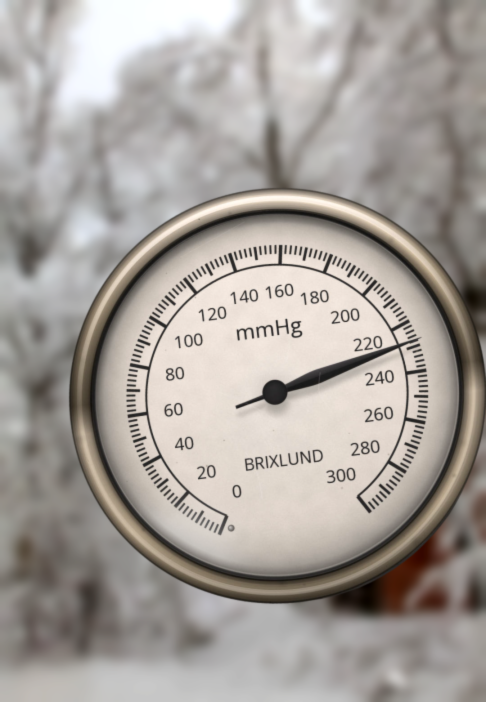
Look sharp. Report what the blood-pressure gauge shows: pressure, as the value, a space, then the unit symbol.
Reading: 228 mmHg
